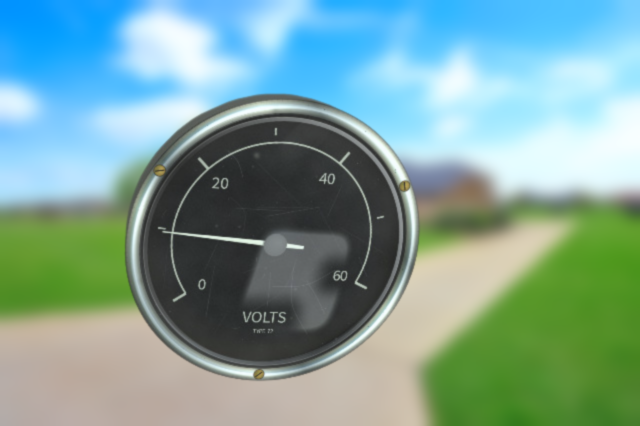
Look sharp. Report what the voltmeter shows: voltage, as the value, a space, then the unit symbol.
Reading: 10 V
